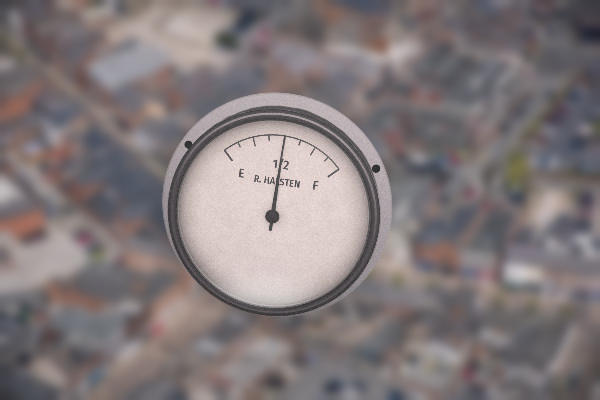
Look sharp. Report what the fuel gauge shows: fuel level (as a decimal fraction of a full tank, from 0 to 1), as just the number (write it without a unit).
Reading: 0.5
